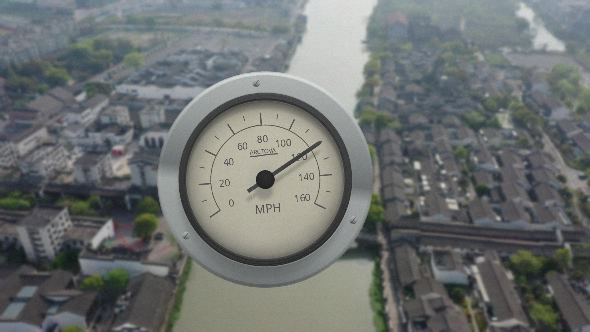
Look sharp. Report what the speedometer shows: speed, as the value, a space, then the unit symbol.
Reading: 120 mph
